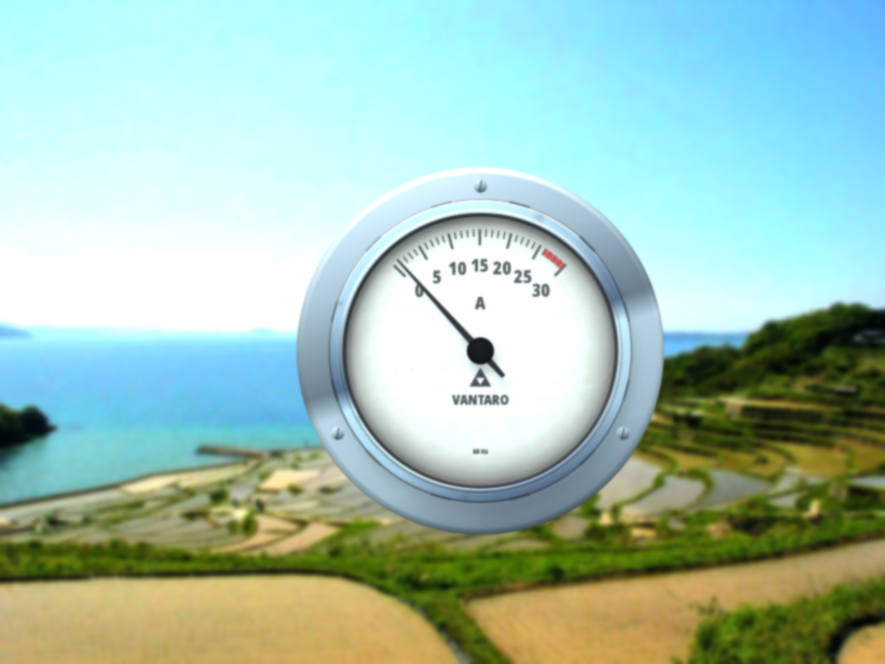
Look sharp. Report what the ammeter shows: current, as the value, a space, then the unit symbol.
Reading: 1 A
